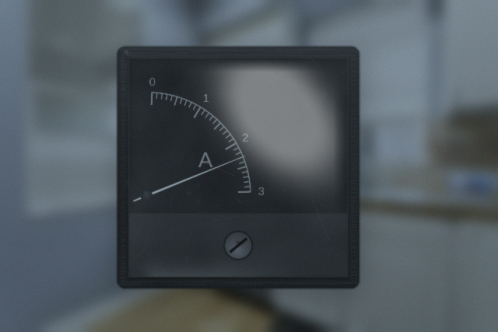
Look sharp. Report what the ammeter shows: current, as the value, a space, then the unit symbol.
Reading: 2.3 A
